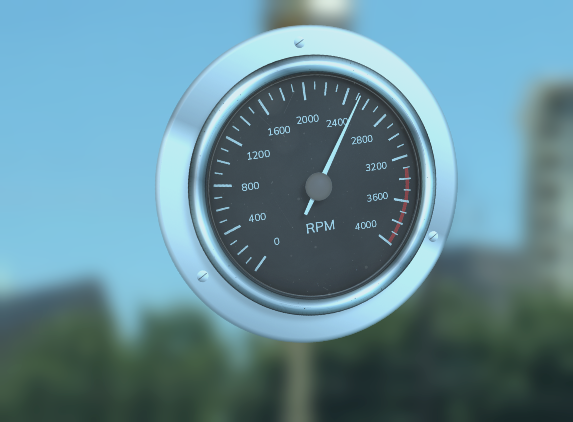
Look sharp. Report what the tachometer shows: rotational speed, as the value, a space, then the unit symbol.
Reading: 2500 rpm
